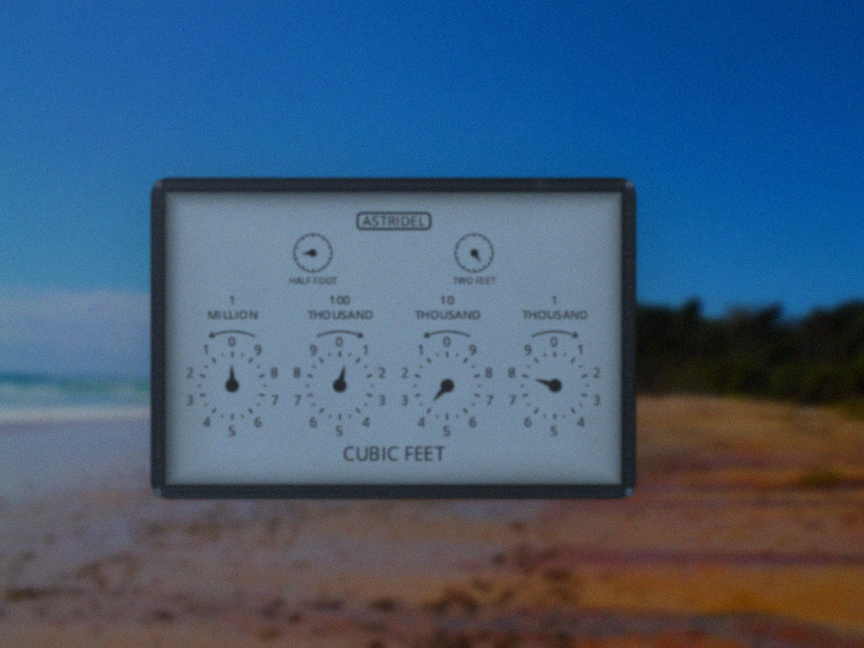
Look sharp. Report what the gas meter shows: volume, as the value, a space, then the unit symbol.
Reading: 3800 ft³
